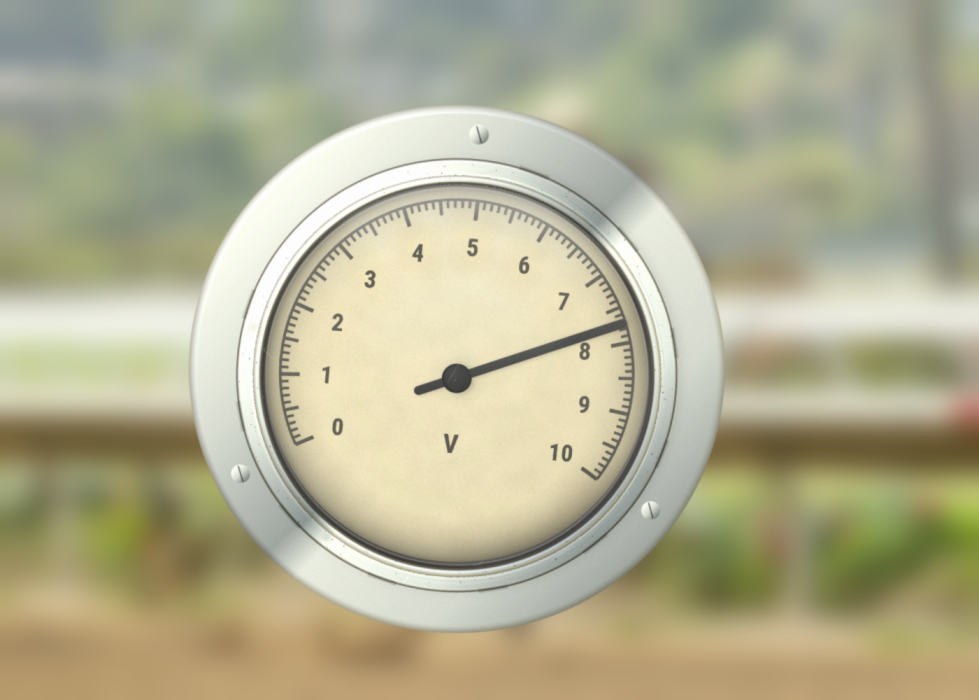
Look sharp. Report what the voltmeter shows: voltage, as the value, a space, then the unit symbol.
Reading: 7.7 V
